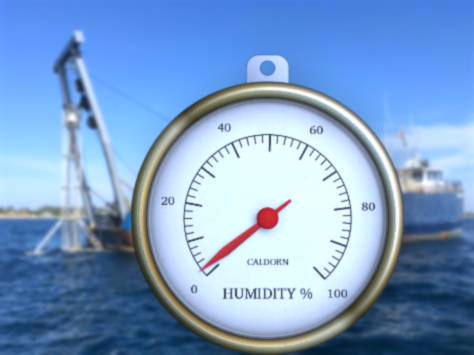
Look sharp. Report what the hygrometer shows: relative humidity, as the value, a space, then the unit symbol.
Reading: 2 %
